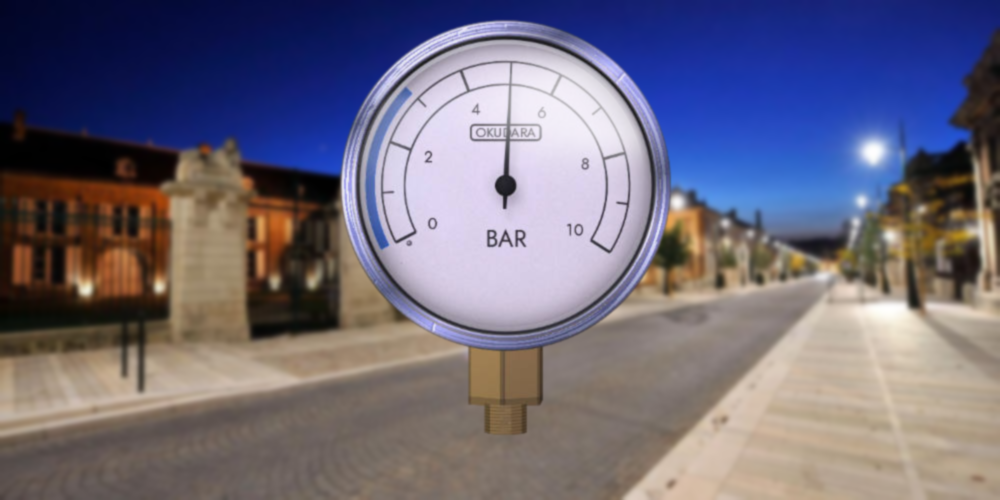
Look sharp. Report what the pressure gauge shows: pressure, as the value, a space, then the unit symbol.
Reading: 5 bar
